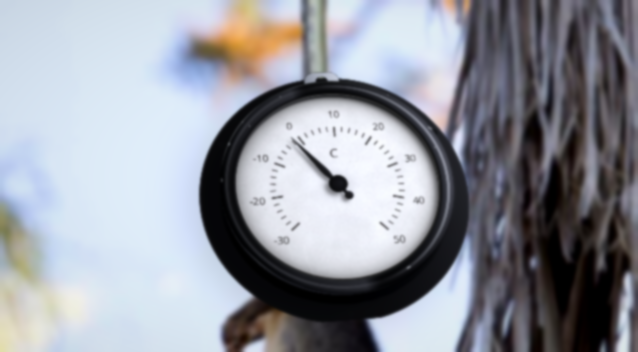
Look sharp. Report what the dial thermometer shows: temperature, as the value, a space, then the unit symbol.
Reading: -2 °C
